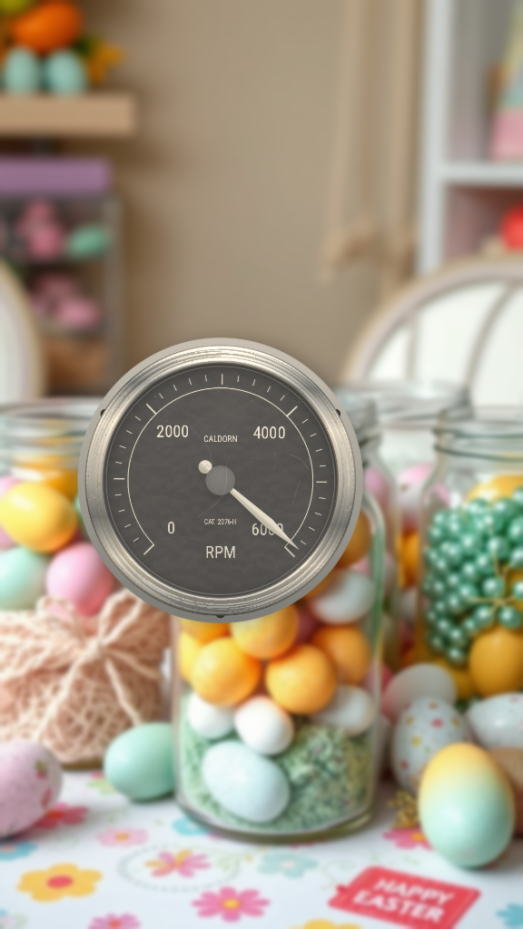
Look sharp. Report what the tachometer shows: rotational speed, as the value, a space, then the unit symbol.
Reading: 5900 rpm
